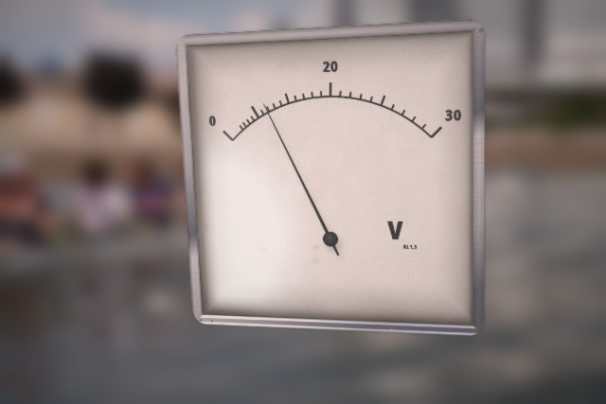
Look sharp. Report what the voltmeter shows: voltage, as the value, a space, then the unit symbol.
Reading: 12 V
